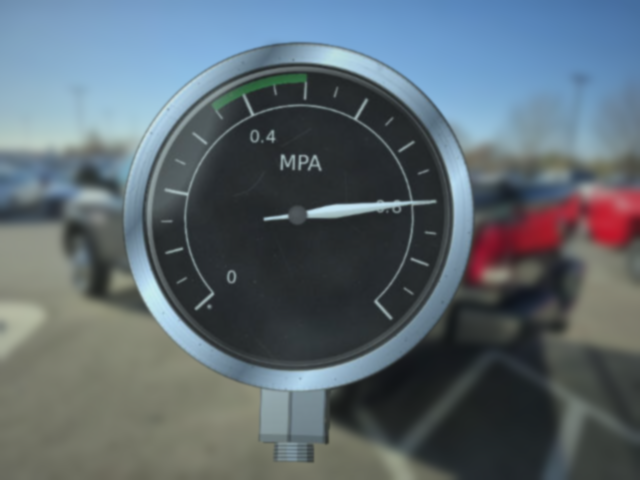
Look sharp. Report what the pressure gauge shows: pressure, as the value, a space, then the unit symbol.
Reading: 0.8 MPa
